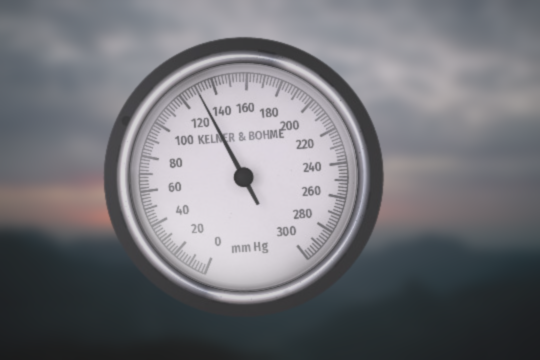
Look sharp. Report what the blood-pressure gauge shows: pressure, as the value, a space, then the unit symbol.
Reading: 130 mmHg
